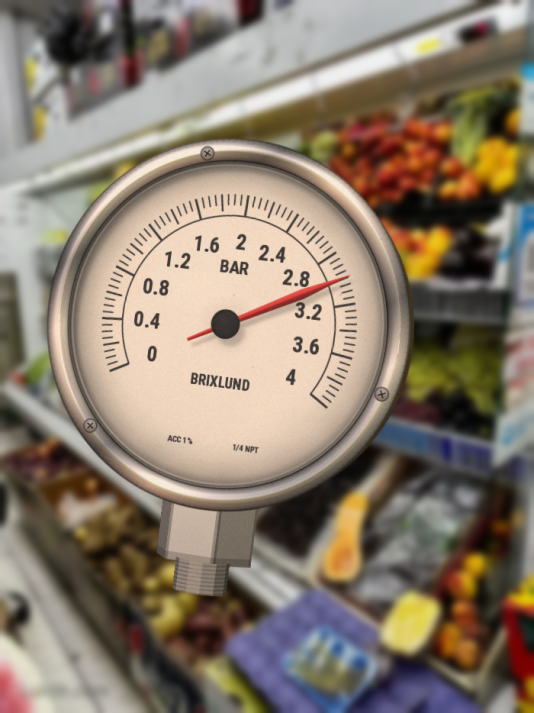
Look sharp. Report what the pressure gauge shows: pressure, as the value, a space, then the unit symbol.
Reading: 3 bar
